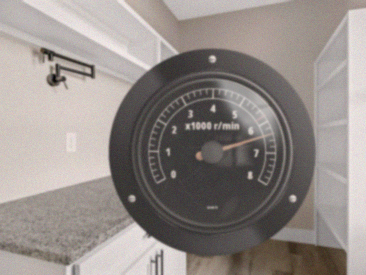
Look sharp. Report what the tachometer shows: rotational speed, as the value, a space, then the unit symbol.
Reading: 6400 rpm
